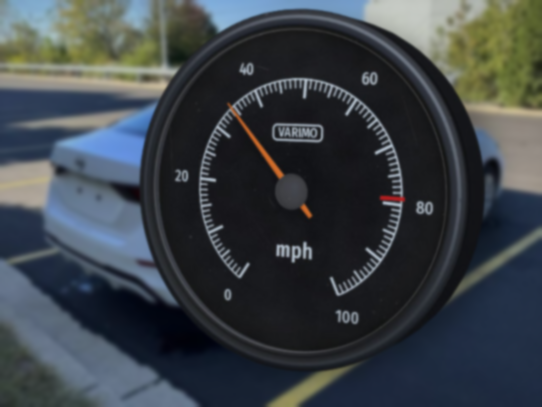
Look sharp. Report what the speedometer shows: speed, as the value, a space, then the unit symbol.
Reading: 35 mph
